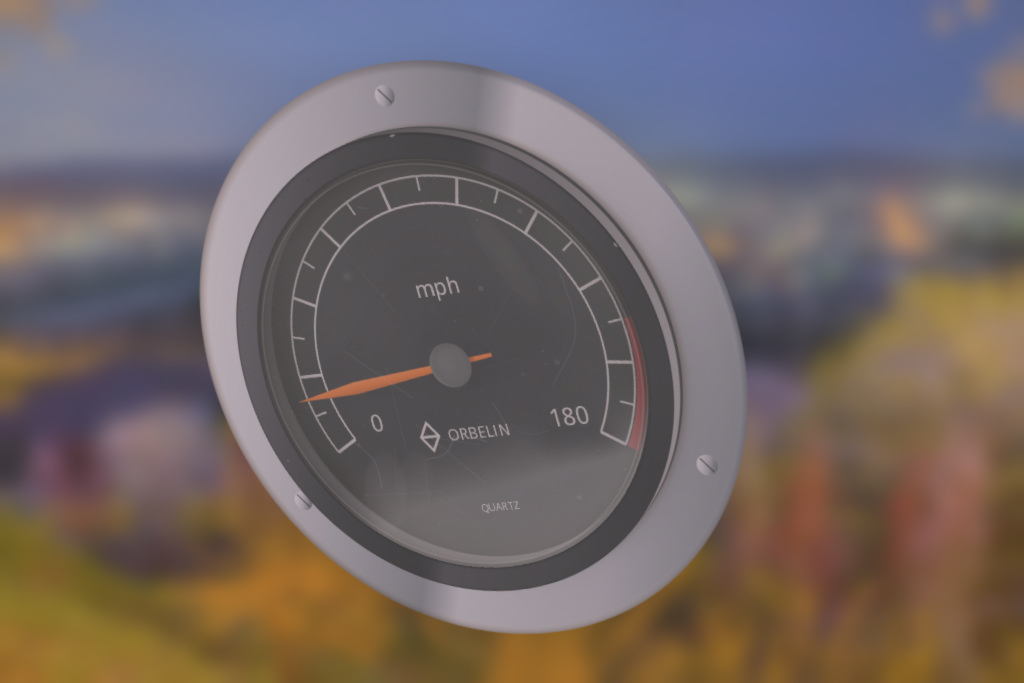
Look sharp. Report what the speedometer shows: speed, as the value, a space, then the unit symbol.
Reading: 15 mph
